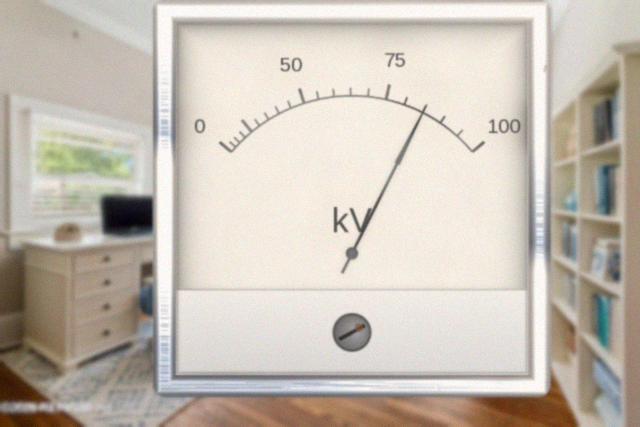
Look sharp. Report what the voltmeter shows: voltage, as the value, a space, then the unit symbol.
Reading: 85 kV
